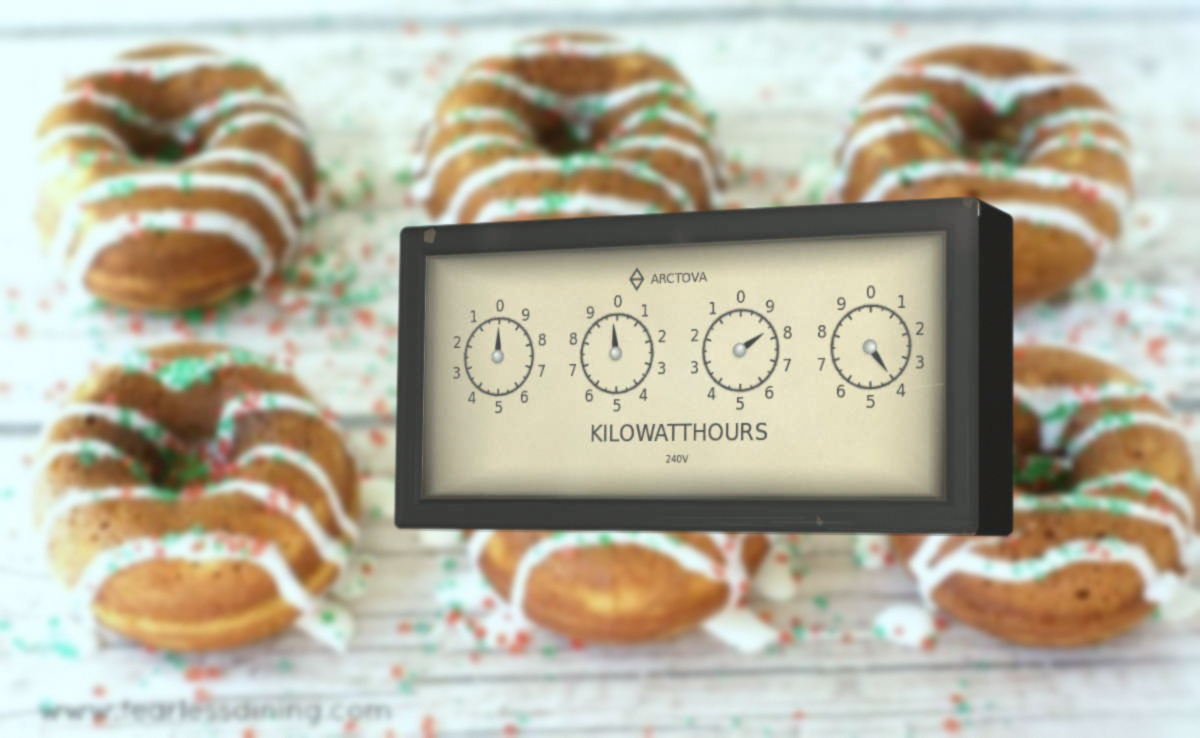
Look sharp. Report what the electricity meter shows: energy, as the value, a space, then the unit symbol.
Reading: 9984 kWh
